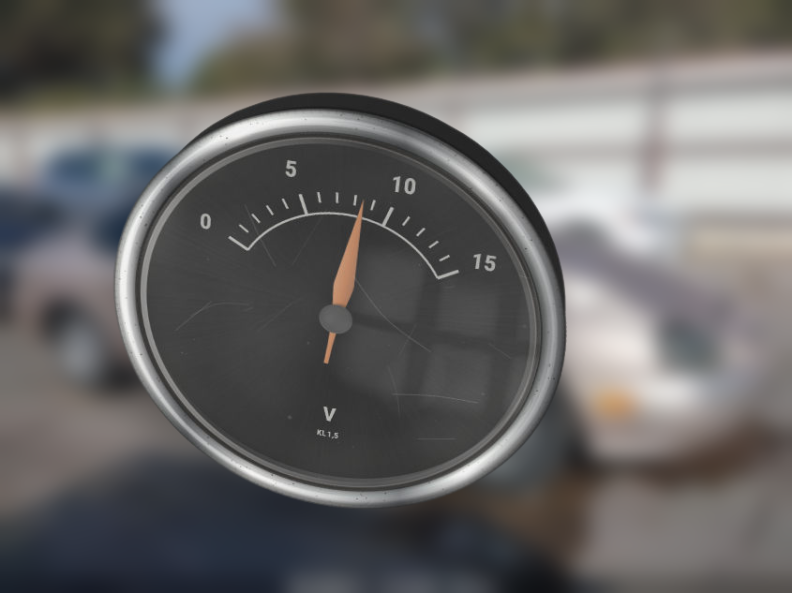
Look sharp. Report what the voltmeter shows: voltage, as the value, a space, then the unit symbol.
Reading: 8.5 V
